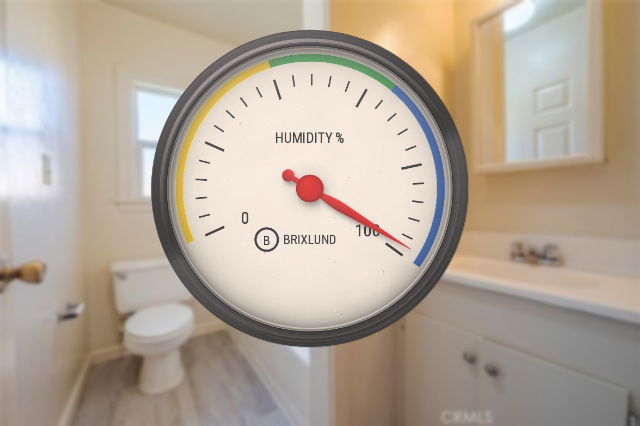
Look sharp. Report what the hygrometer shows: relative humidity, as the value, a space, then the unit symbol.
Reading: 98 %
